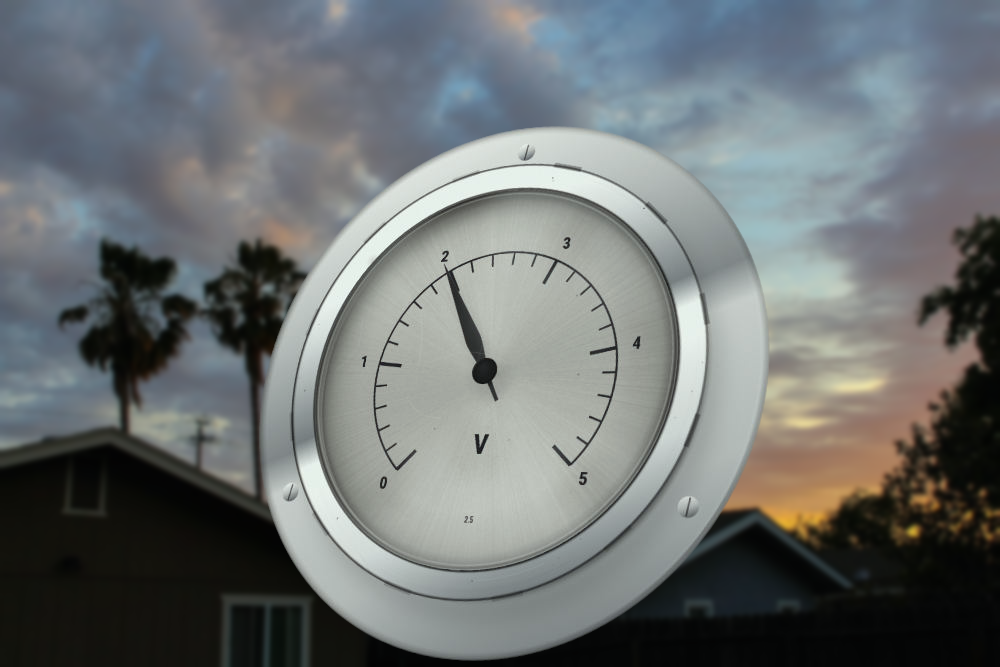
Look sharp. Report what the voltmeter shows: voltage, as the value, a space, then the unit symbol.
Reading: 2 V
